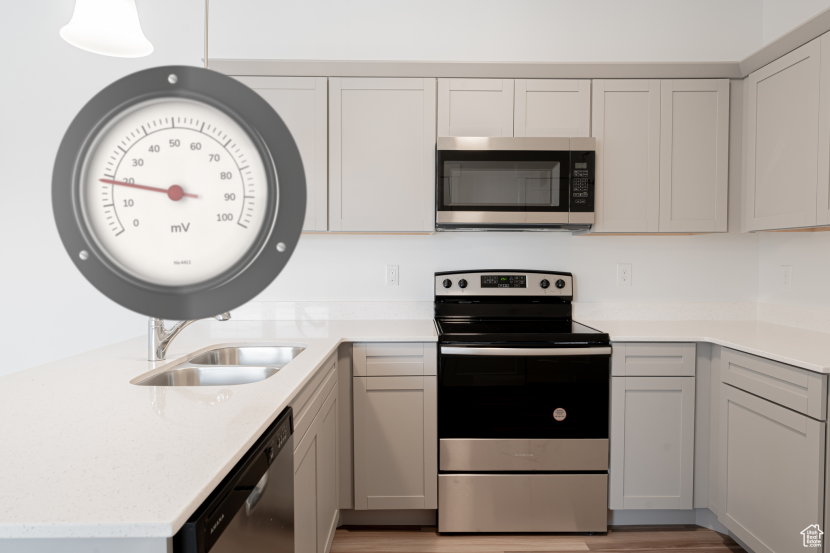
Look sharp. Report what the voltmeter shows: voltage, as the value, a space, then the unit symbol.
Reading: 18 mV
